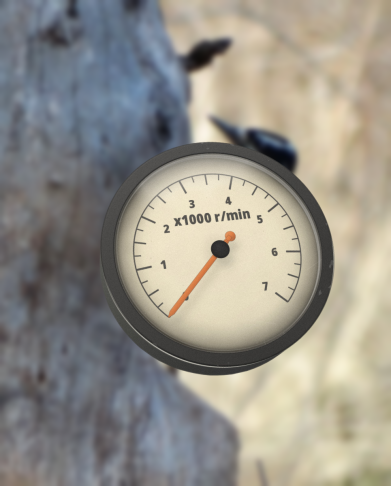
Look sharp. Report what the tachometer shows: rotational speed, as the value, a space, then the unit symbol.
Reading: 0 rpm
